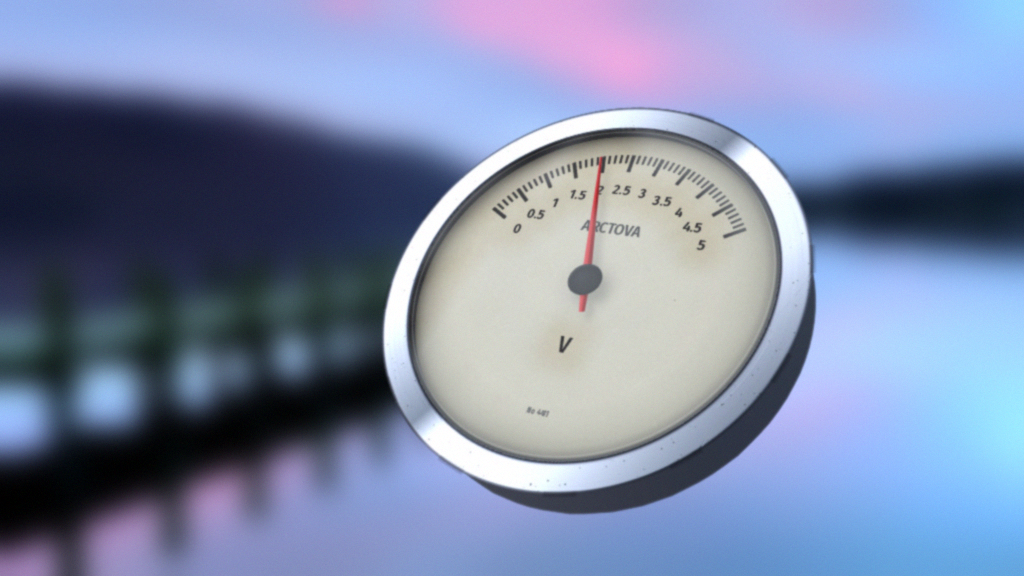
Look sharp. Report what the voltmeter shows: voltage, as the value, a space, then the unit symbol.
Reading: 2 V
